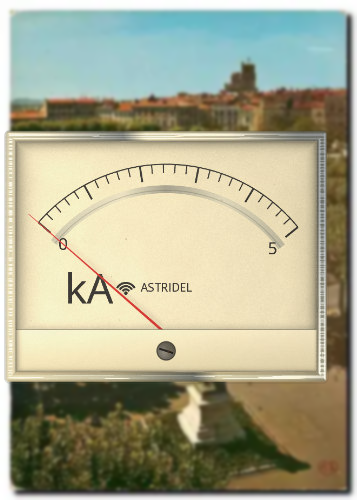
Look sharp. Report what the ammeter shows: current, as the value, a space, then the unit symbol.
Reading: 0 kA
